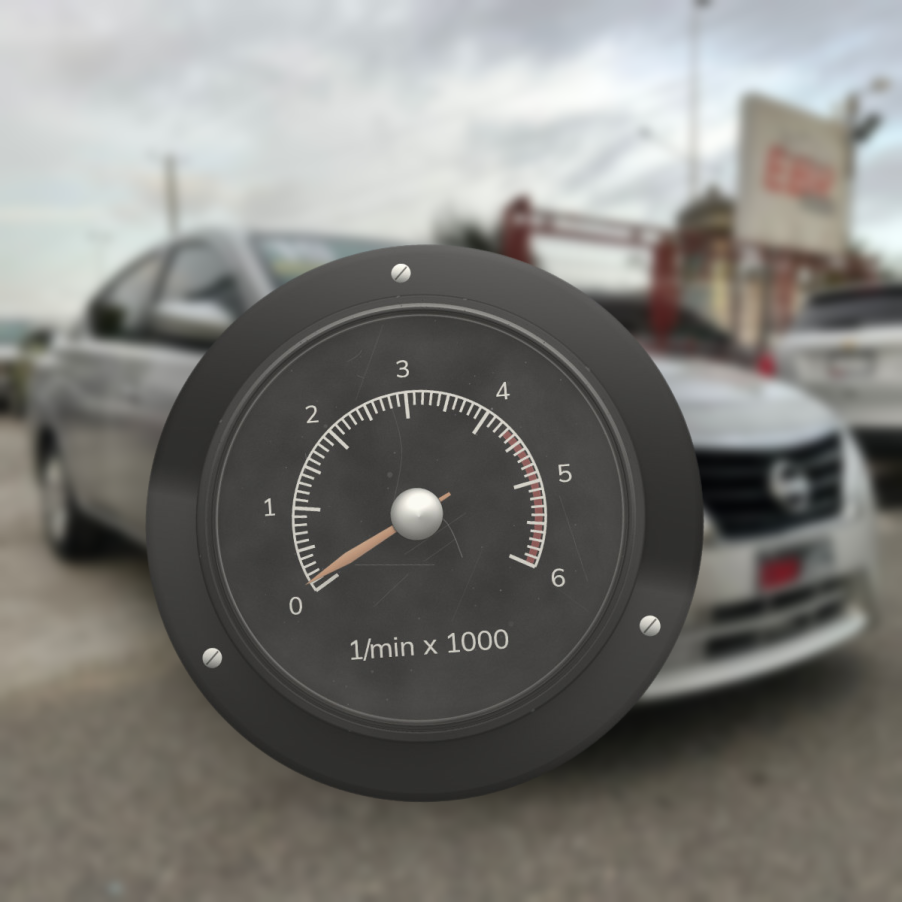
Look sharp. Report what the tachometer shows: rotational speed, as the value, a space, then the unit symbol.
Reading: 100 rpm
